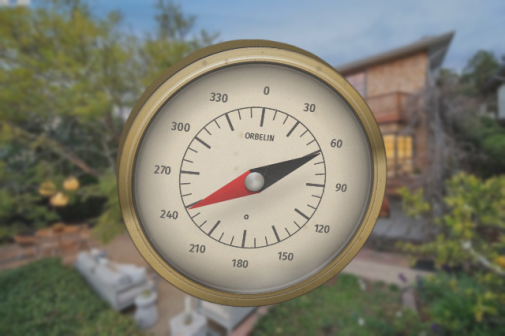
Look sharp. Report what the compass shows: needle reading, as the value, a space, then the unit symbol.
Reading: 240 °
